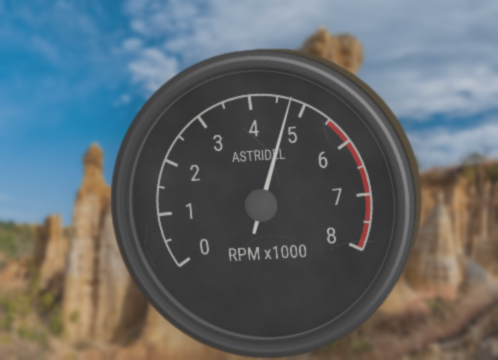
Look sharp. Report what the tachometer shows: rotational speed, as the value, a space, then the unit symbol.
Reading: 4750 rpm
